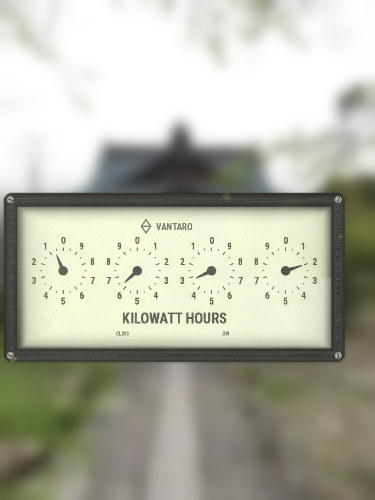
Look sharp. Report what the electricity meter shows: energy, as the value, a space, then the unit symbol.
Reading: 632 kWh
